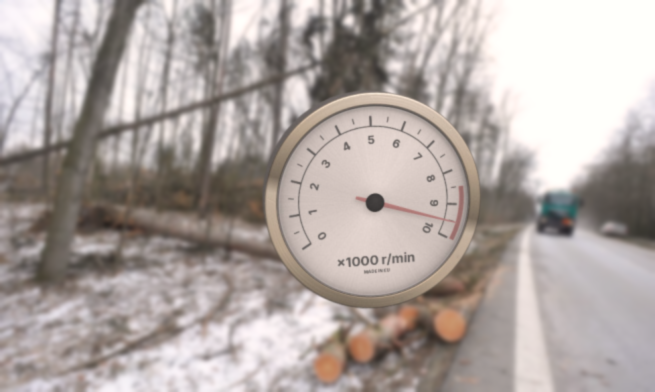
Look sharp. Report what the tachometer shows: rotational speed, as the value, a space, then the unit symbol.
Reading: 9500 rpm
